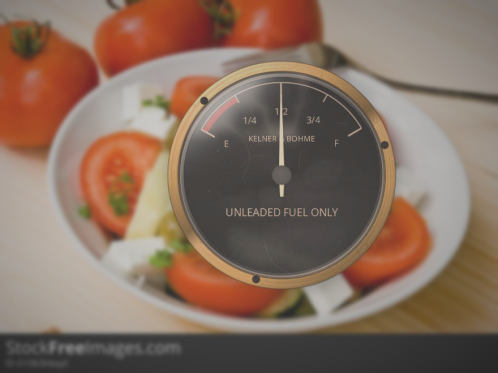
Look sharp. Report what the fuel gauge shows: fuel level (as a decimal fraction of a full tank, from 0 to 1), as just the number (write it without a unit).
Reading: 0.5
